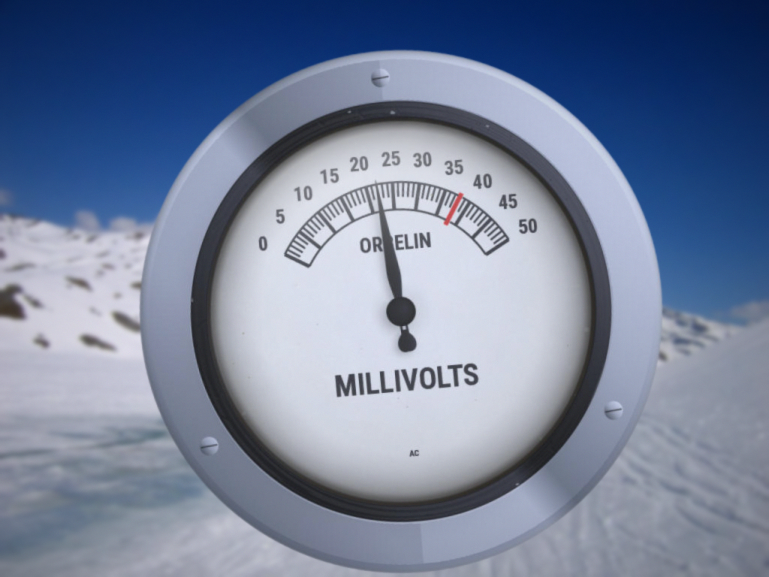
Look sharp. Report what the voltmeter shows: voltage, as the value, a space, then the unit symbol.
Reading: 22 mV
